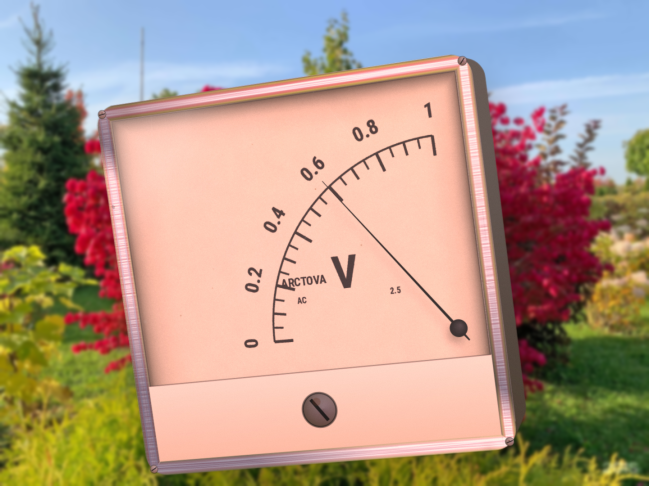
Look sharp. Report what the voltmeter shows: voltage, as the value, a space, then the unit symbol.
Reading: 0.6 V
